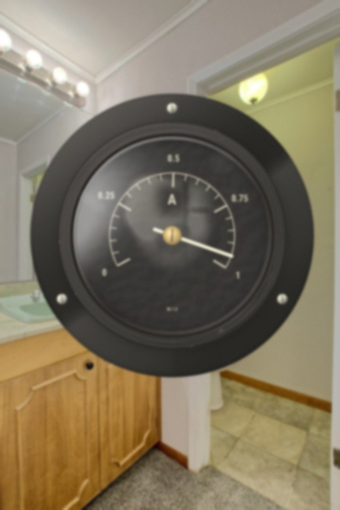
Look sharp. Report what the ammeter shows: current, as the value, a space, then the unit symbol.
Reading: 0.95 A
